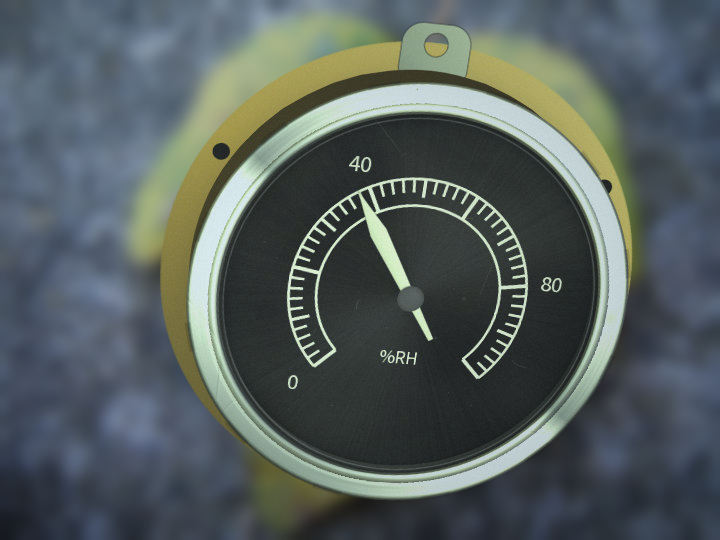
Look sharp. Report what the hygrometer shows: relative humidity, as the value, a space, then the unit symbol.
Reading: 38 %
